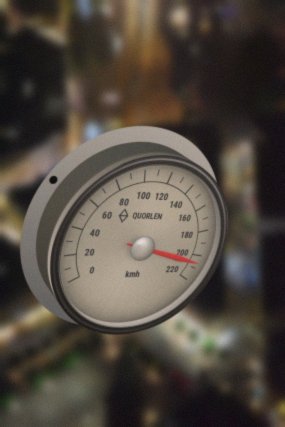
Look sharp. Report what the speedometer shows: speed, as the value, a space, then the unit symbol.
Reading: 205 km/h
